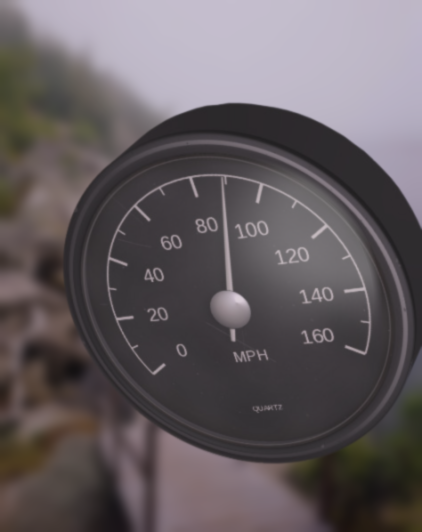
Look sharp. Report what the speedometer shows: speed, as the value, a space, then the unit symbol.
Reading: 90 mph
